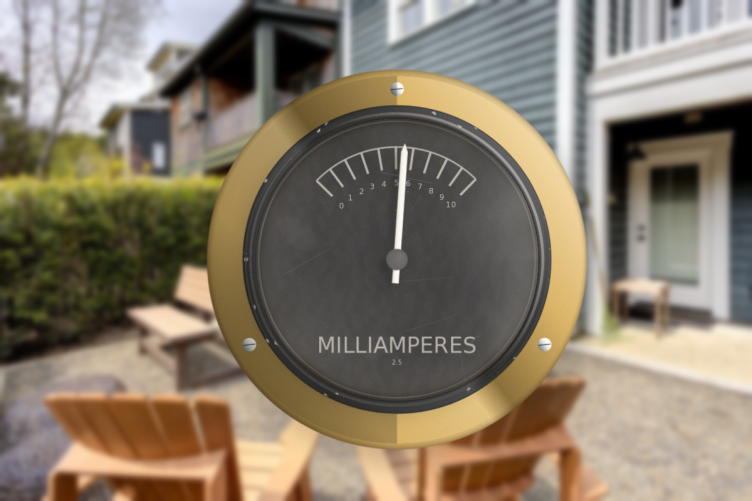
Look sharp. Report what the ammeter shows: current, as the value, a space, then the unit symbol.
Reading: 5.5 mA
